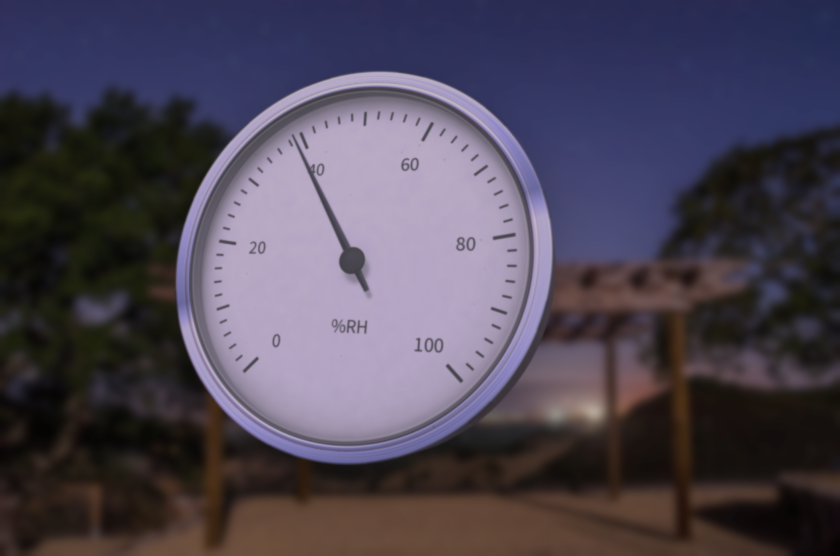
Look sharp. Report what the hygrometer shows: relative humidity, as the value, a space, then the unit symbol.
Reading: 39 %
